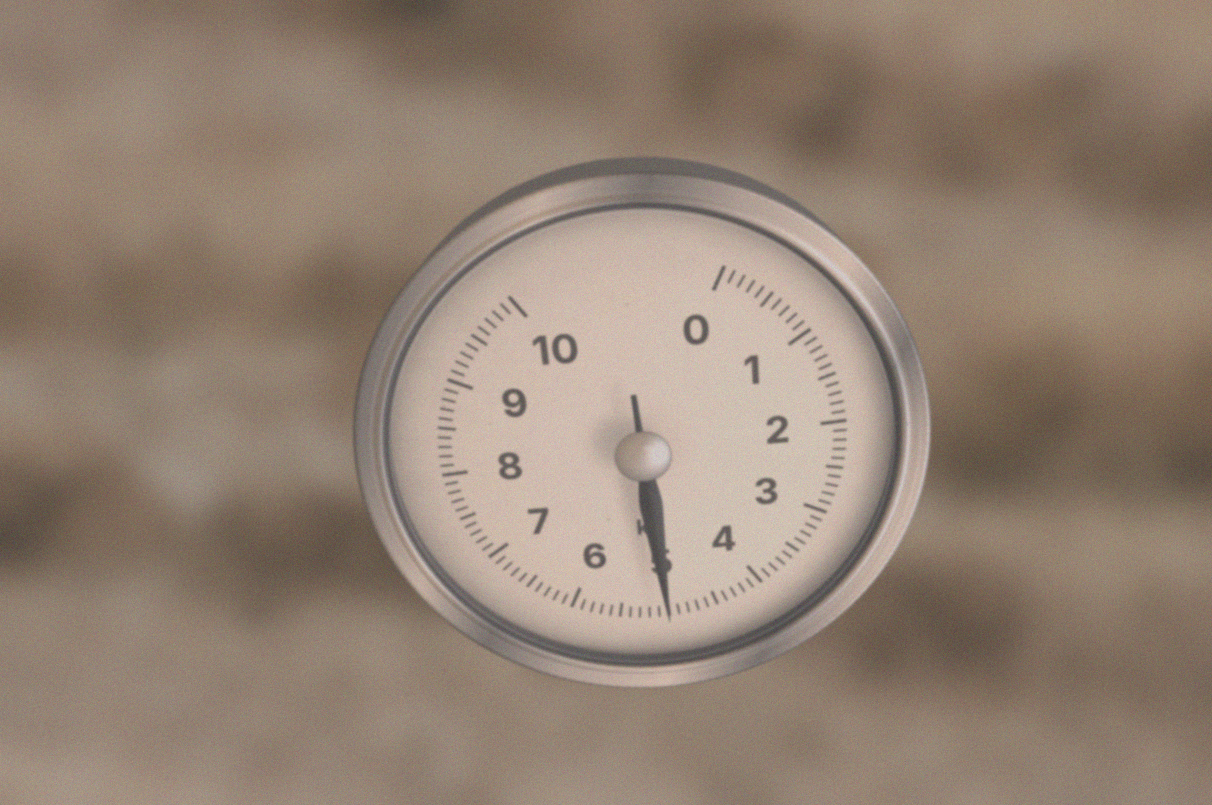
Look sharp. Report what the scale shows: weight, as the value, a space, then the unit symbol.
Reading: 5 kg
